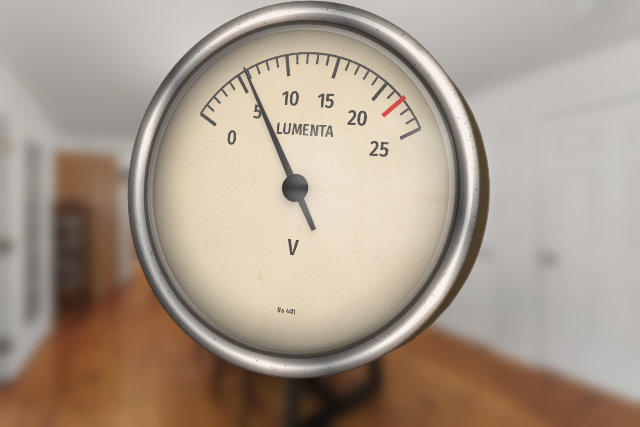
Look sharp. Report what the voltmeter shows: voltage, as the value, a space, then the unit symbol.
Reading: 6 V
